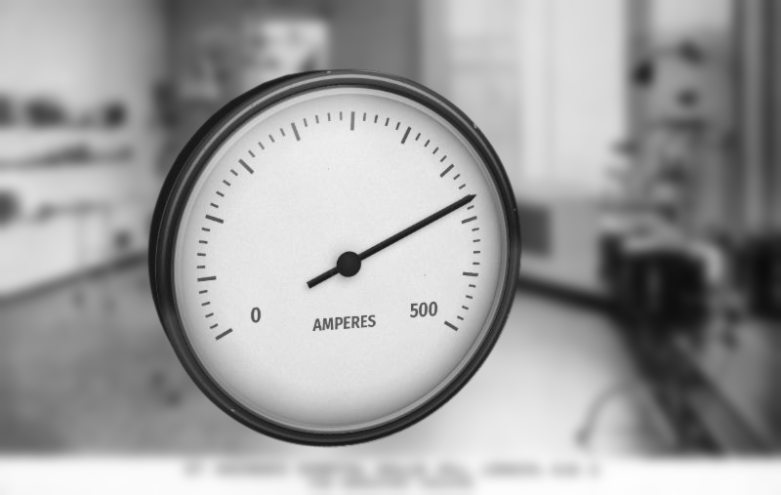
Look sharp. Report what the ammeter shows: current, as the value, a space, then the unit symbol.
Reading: 380 A
